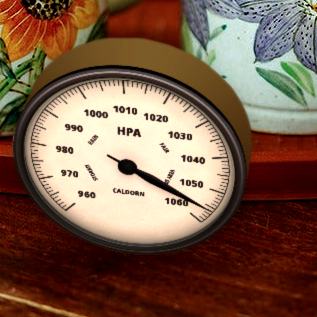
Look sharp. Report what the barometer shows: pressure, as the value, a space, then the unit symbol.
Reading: 1055 hPa
